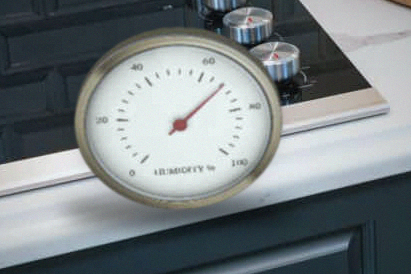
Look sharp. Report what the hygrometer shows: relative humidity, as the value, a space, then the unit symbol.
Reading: 68 %
